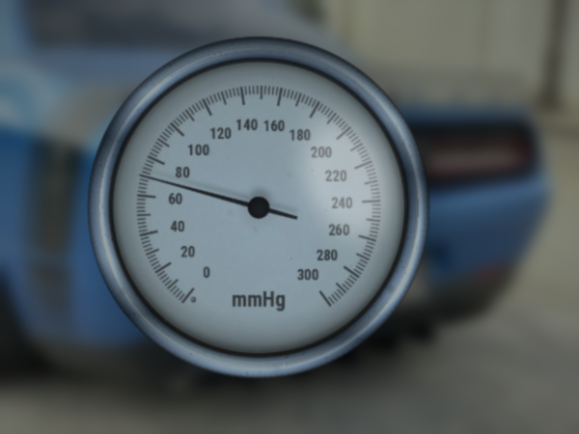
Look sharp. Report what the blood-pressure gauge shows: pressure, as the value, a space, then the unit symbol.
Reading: 70 mmHg
